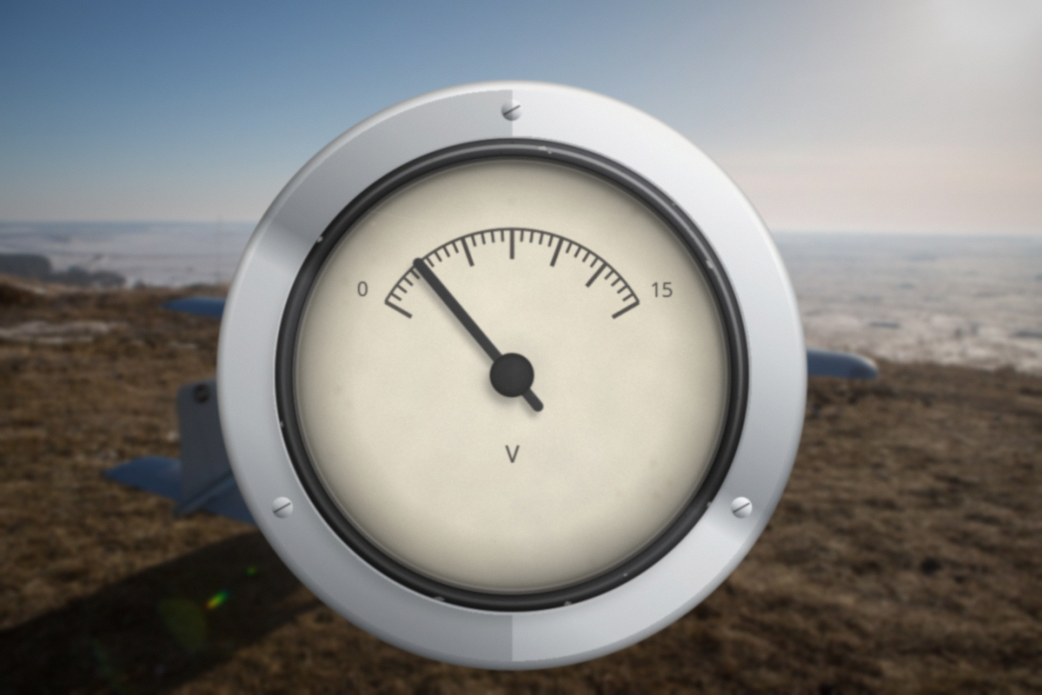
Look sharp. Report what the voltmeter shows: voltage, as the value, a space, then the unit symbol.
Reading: 2.5 V
